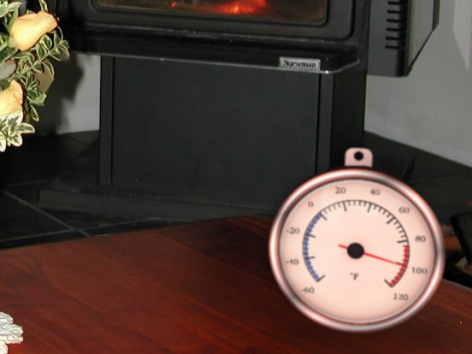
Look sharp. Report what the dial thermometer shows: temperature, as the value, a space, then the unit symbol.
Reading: 100 °F
